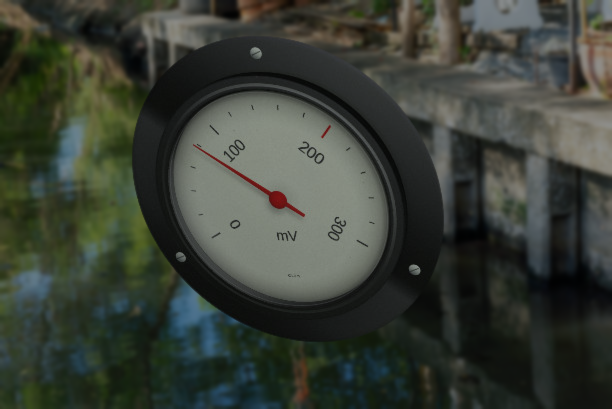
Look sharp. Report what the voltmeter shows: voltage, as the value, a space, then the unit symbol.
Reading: 80 mV
